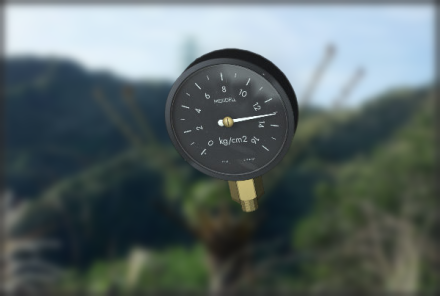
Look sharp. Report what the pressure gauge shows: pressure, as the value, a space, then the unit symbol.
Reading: 13 kg/cm²
